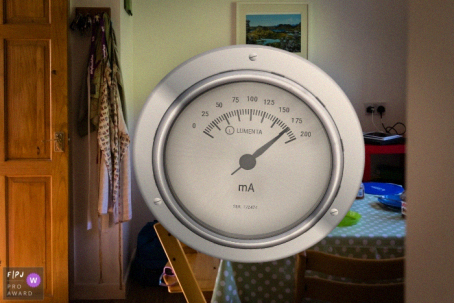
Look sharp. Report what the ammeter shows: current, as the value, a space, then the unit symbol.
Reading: 175 mA
